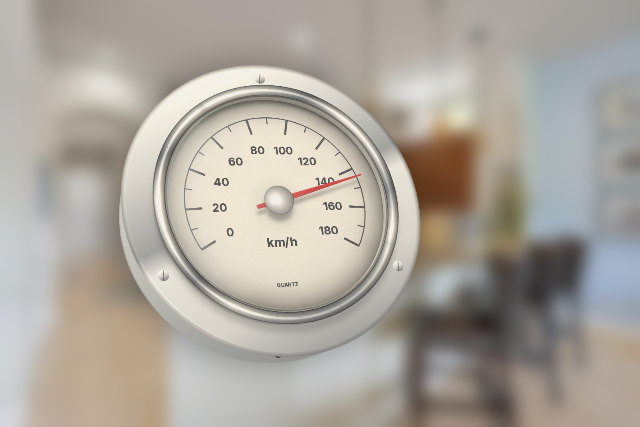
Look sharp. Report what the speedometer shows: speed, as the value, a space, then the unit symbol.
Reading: 145 km/h
